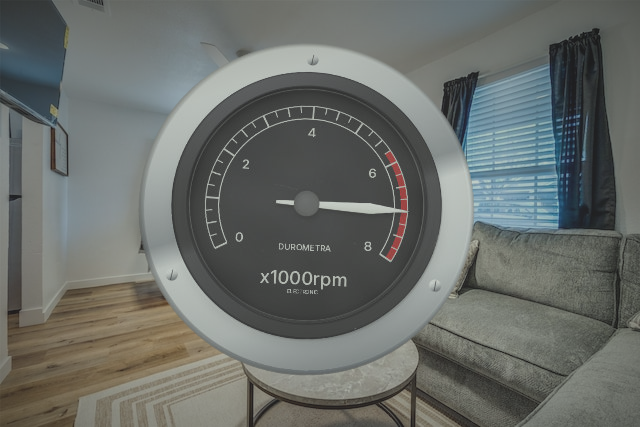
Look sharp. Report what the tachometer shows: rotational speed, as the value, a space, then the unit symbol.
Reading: 7000 rpm
